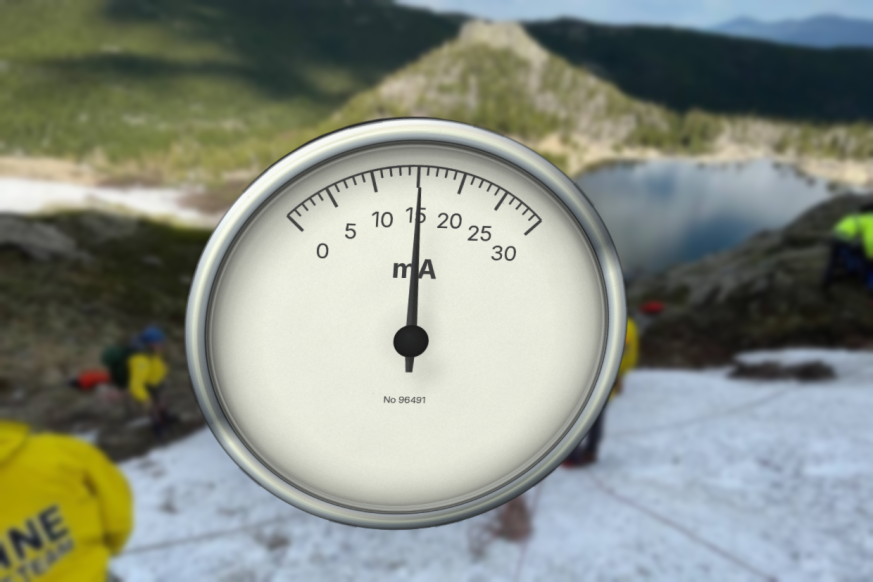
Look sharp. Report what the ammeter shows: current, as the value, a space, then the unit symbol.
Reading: 15 mA
